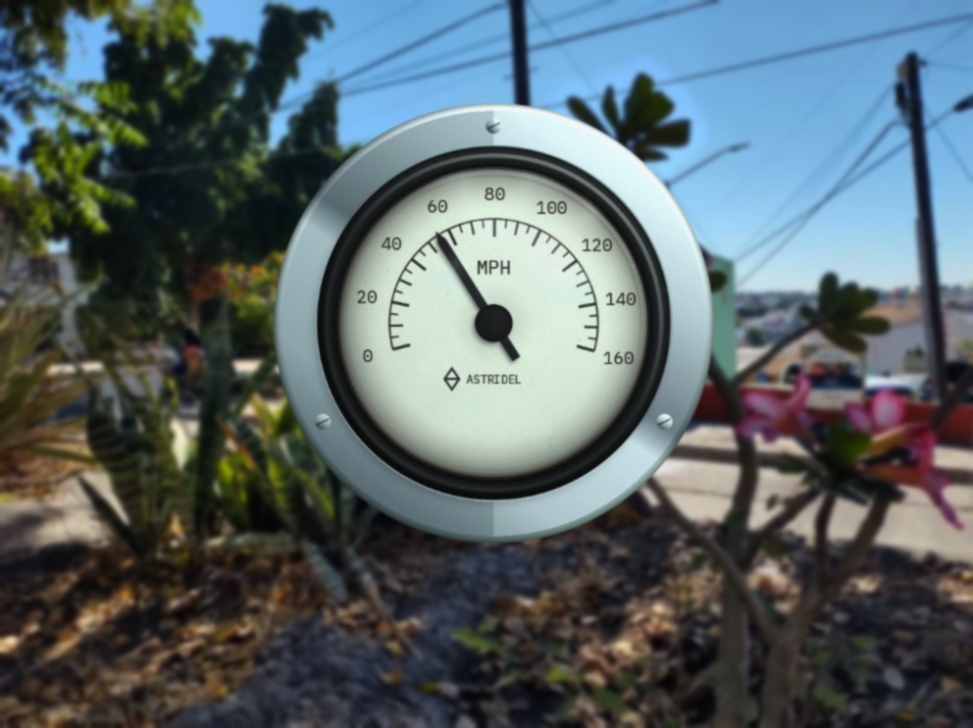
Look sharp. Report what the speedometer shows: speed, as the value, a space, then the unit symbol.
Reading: 55 mph
